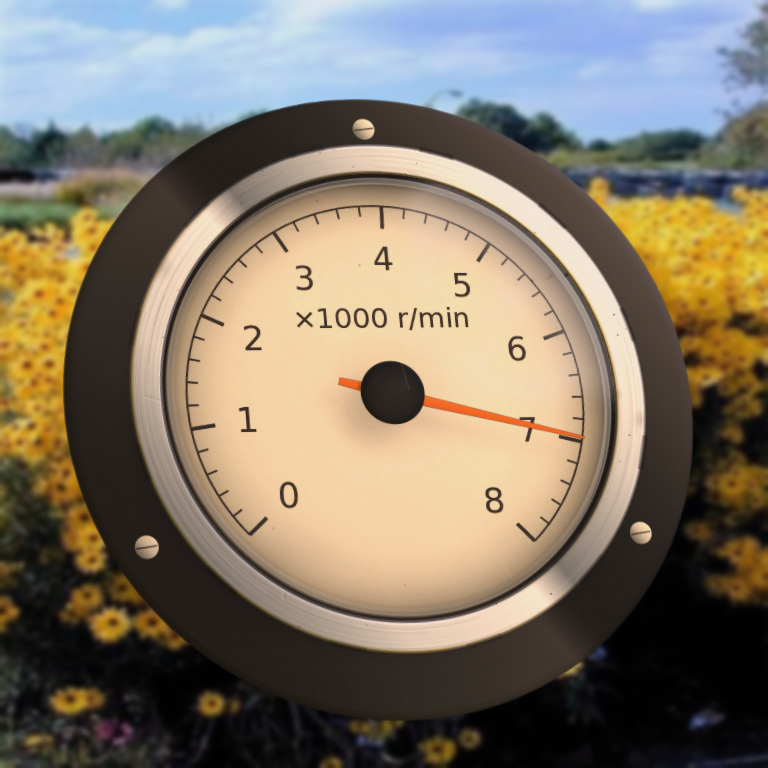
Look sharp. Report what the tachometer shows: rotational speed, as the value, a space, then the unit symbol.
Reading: 7000 rpm
